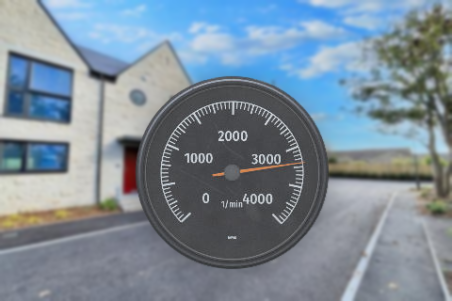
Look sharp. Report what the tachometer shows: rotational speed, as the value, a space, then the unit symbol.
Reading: 3200 rpm
